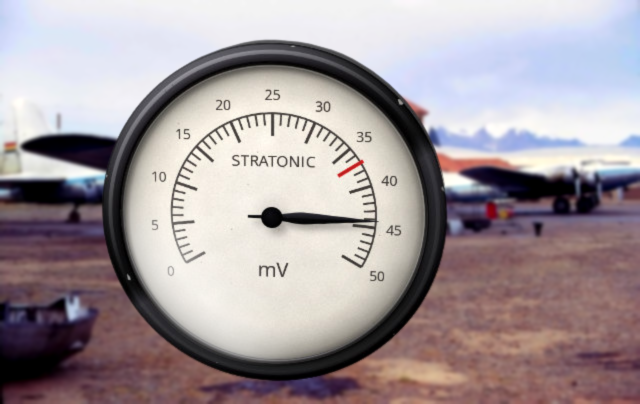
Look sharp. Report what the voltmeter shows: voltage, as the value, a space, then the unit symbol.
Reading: 44 mV
